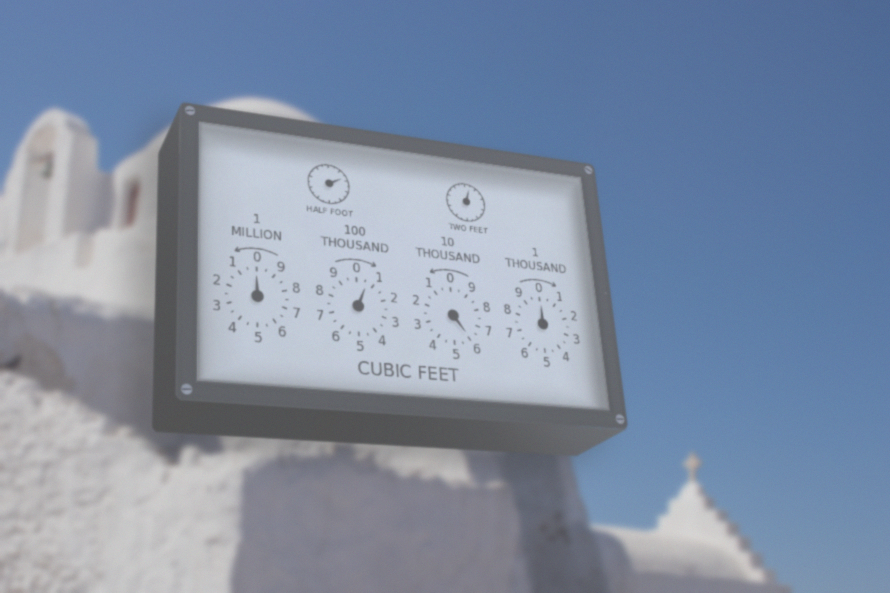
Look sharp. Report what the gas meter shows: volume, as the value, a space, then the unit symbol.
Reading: 6000 ft³
